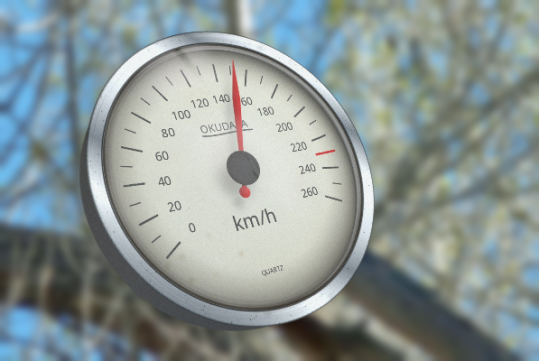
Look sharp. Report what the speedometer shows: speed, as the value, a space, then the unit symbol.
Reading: 150 km/h
